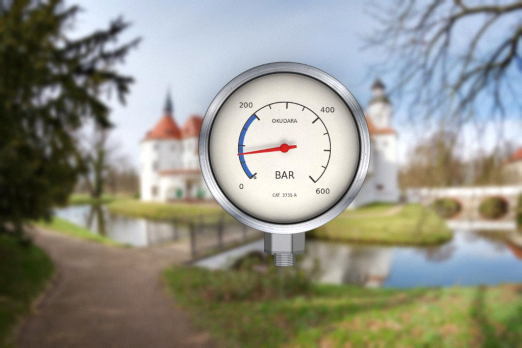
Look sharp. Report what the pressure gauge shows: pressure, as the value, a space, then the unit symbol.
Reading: 75 bar
